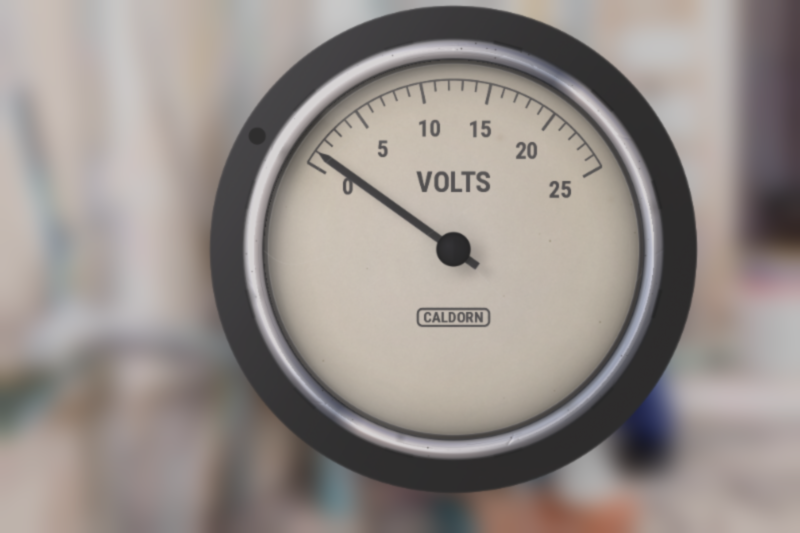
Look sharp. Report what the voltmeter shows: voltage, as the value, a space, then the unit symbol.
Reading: 1 V
